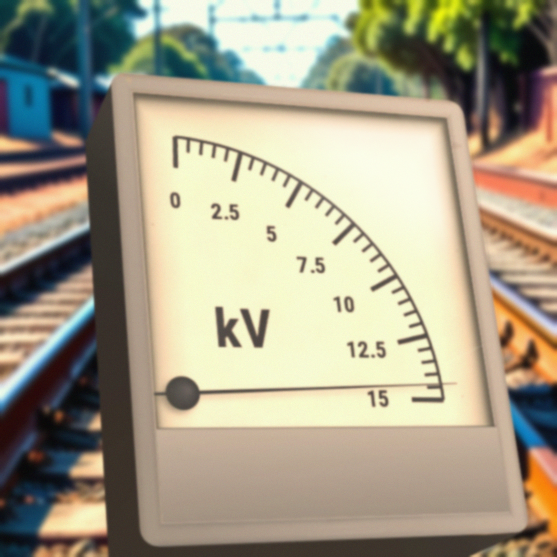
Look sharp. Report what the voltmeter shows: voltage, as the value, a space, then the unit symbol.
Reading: 14.5 kV
